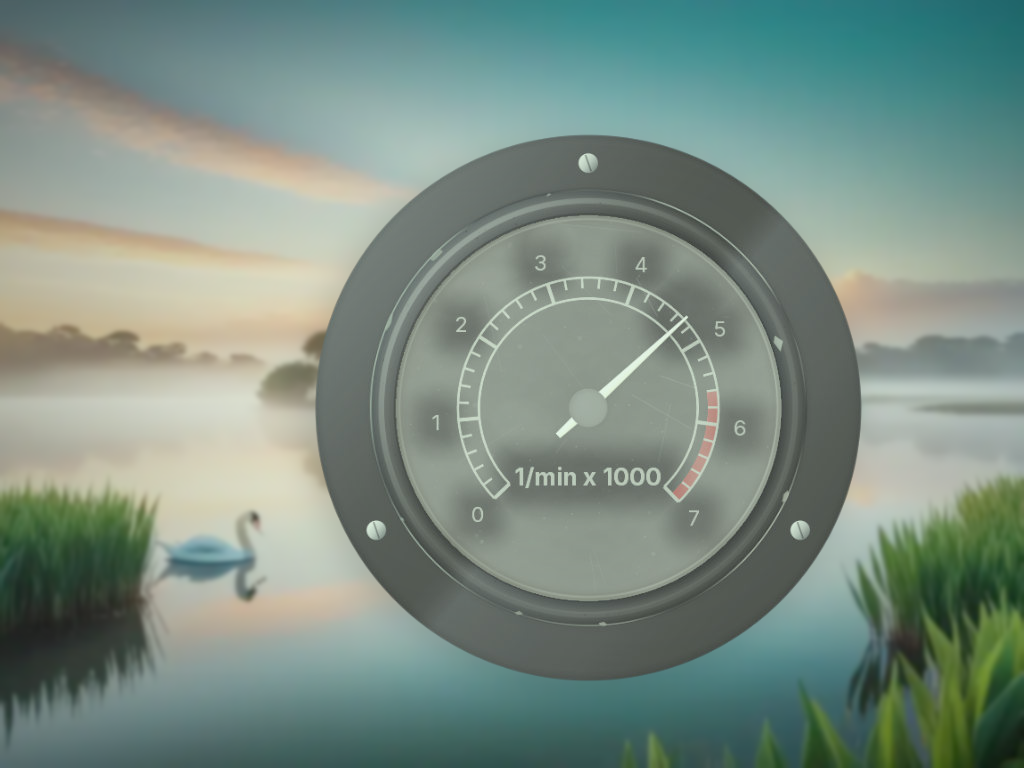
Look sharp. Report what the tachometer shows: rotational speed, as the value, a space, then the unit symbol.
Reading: 4700 rpm
